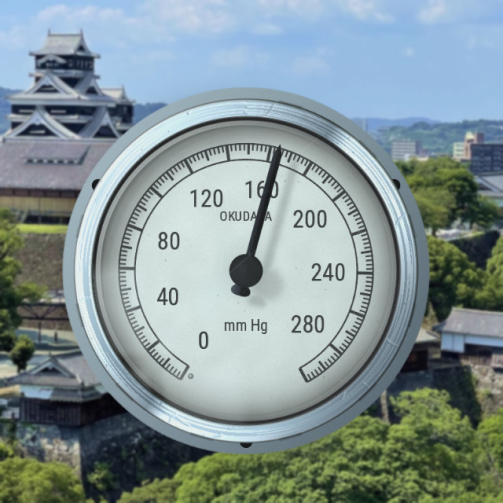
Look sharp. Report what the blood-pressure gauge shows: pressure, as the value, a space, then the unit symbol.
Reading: 164 mmHg
